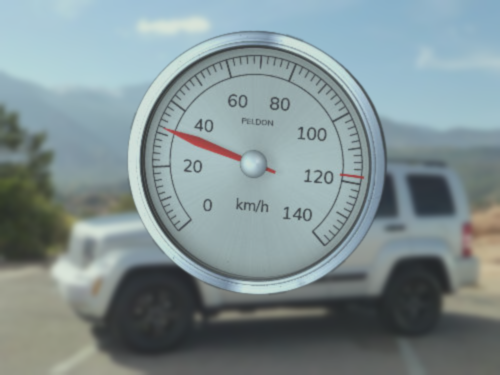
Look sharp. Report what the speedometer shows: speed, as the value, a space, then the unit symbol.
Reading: 32 km/h
